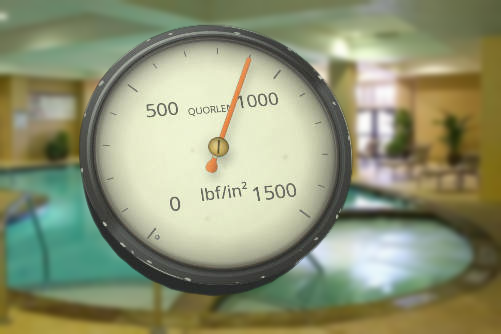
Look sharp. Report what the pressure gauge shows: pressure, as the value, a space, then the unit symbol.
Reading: 900 psi
